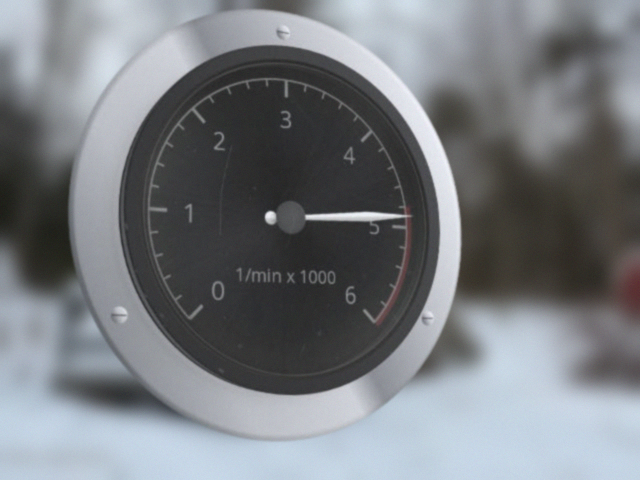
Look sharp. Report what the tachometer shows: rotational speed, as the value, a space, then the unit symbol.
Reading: 4900 rpm
